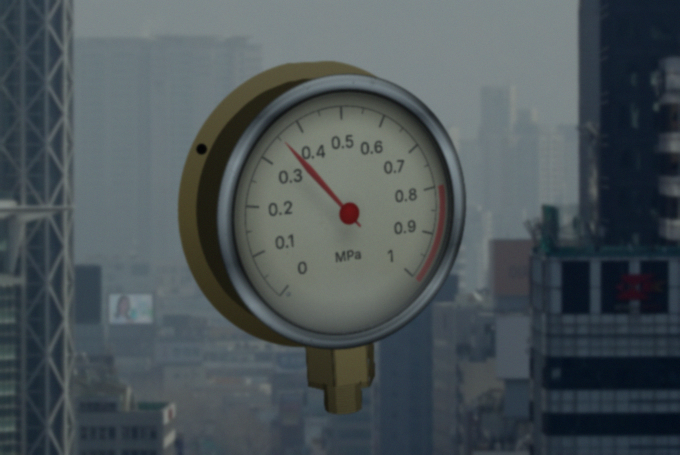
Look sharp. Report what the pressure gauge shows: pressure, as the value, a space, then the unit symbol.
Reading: 0.35 MPa
